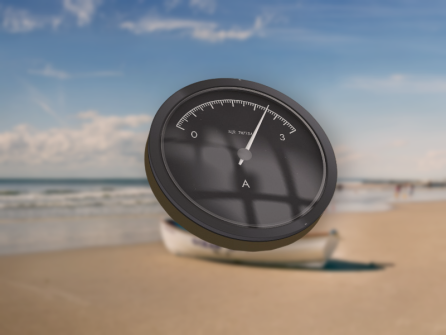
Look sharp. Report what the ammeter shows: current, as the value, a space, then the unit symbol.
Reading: 2.25 A
